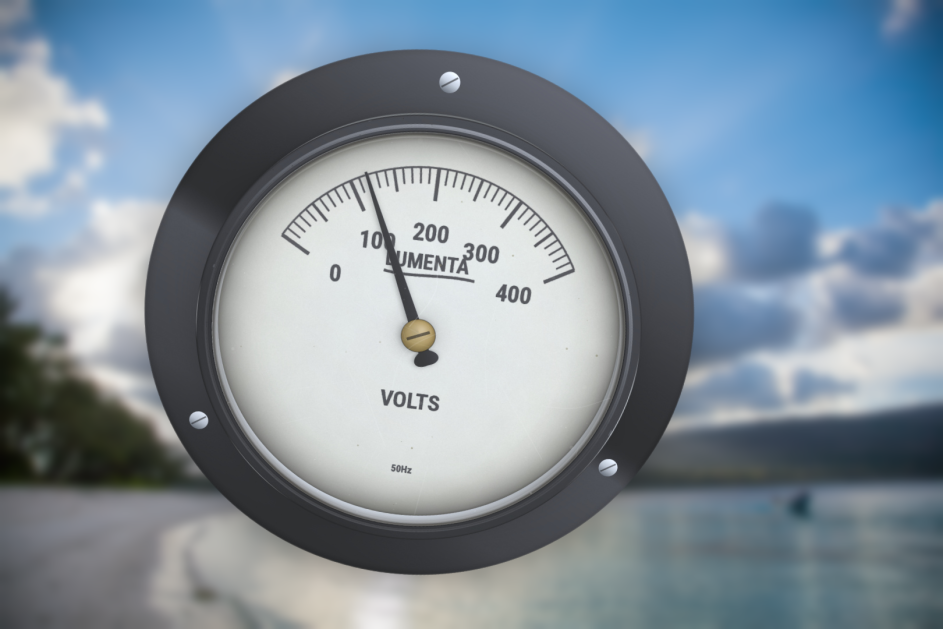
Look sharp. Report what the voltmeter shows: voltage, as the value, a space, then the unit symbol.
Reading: 120 V
